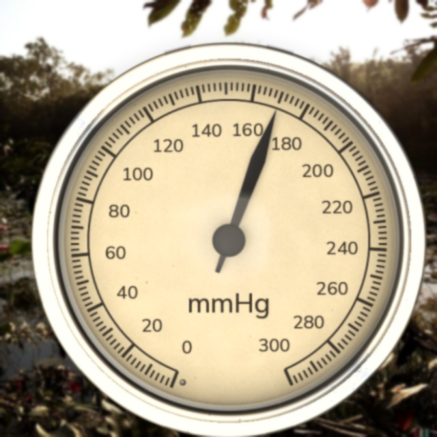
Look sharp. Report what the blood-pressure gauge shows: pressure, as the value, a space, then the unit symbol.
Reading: 170 mmHg
